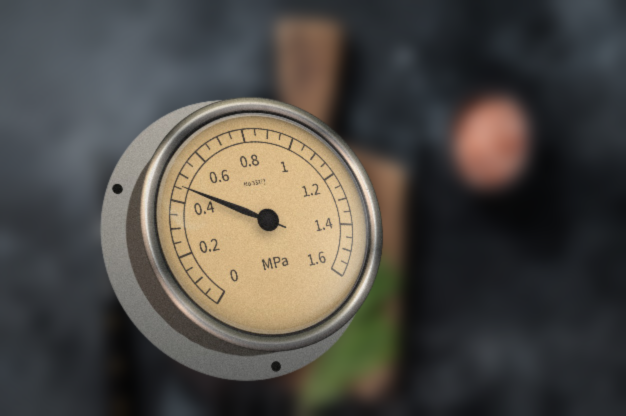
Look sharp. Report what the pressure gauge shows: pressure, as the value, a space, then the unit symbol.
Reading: 0.45 MPa
